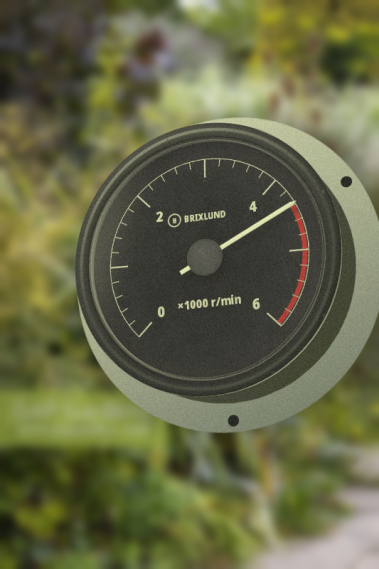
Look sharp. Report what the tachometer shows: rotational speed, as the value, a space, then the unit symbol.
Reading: 4400 rpm
